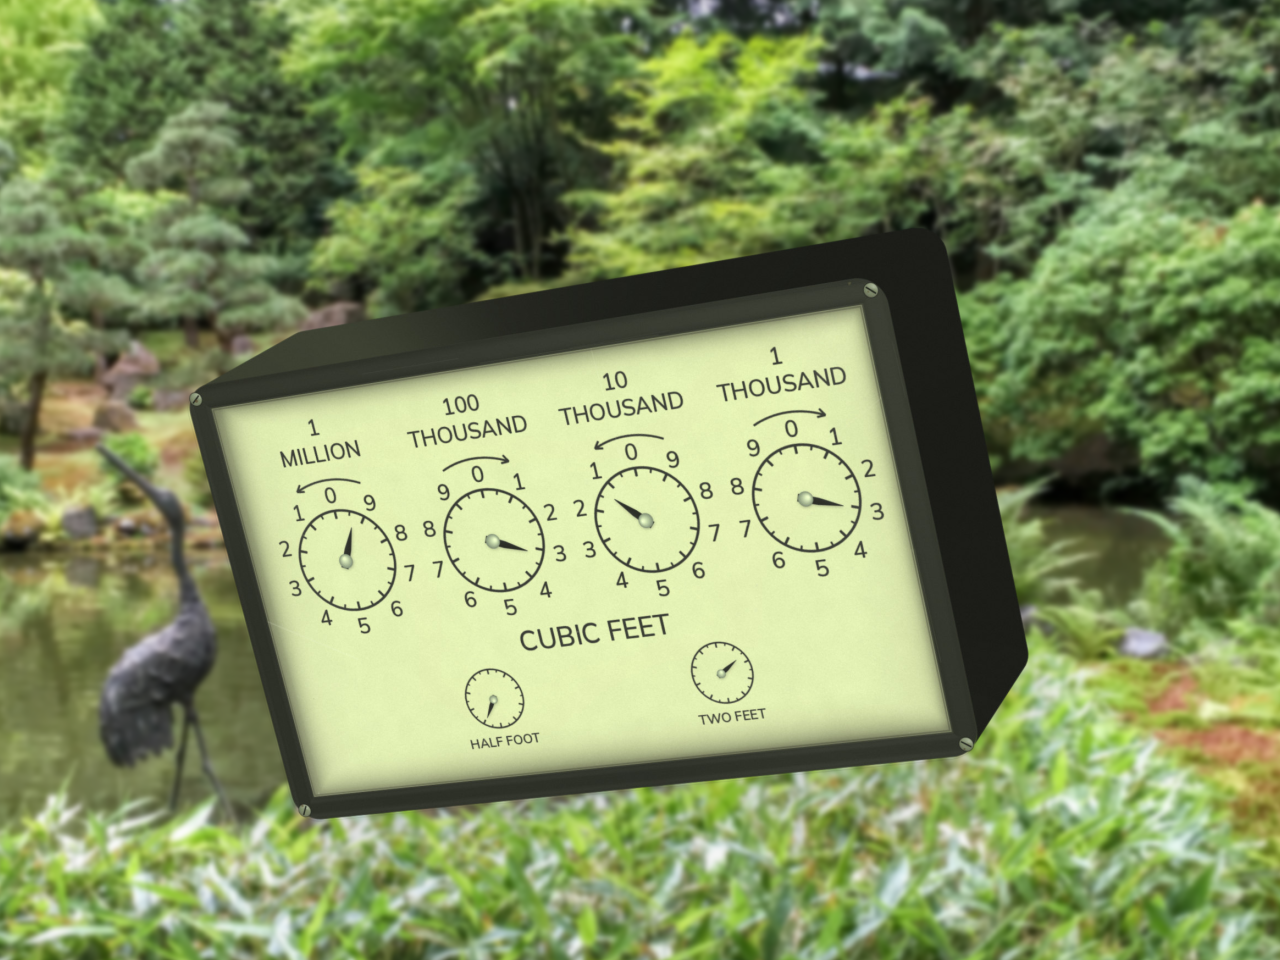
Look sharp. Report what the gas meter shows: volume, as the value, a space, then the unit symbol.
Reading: 931300 ft³
